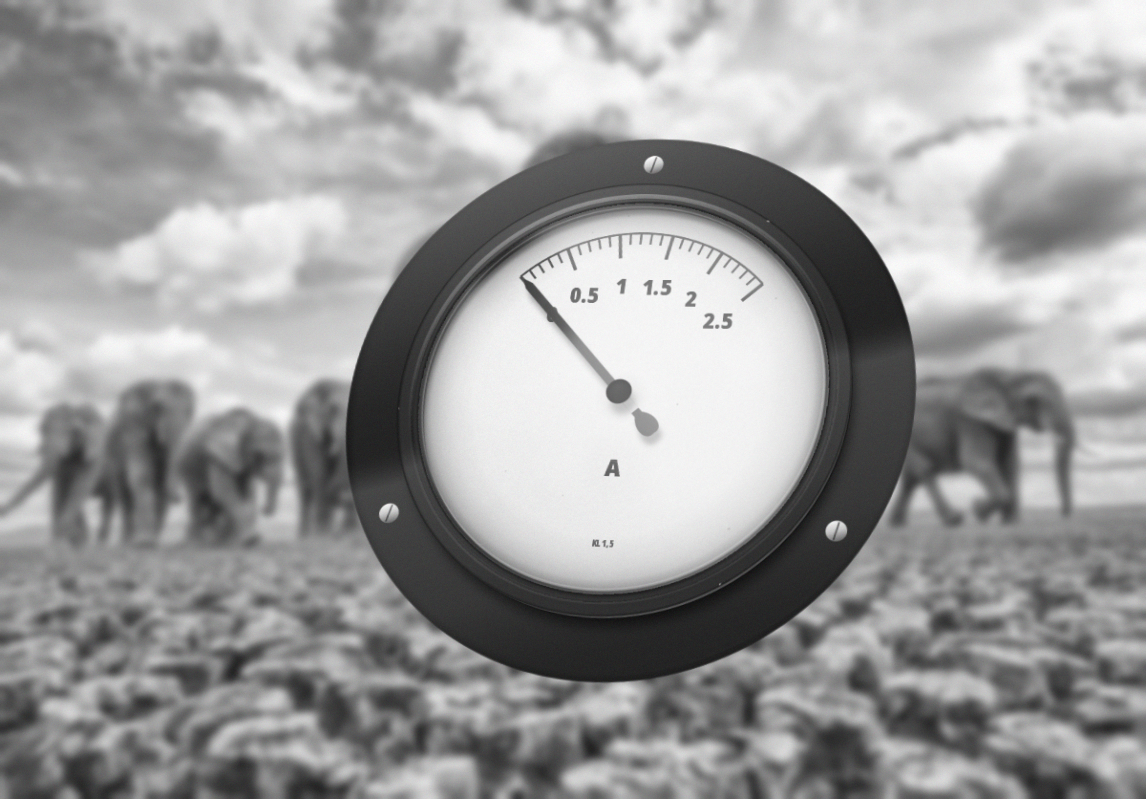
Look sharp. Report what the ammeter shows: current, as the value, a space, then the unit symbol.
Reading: 0 A
